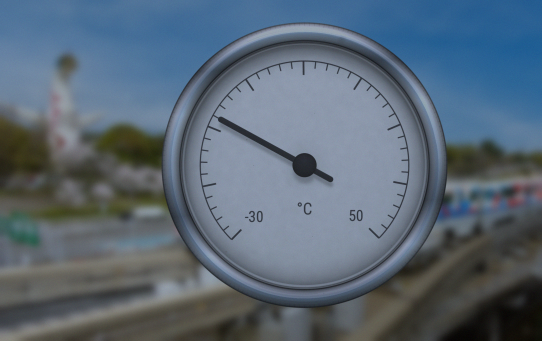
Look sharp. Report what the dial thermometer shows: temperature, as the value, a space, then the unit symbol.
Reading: -8 °C
